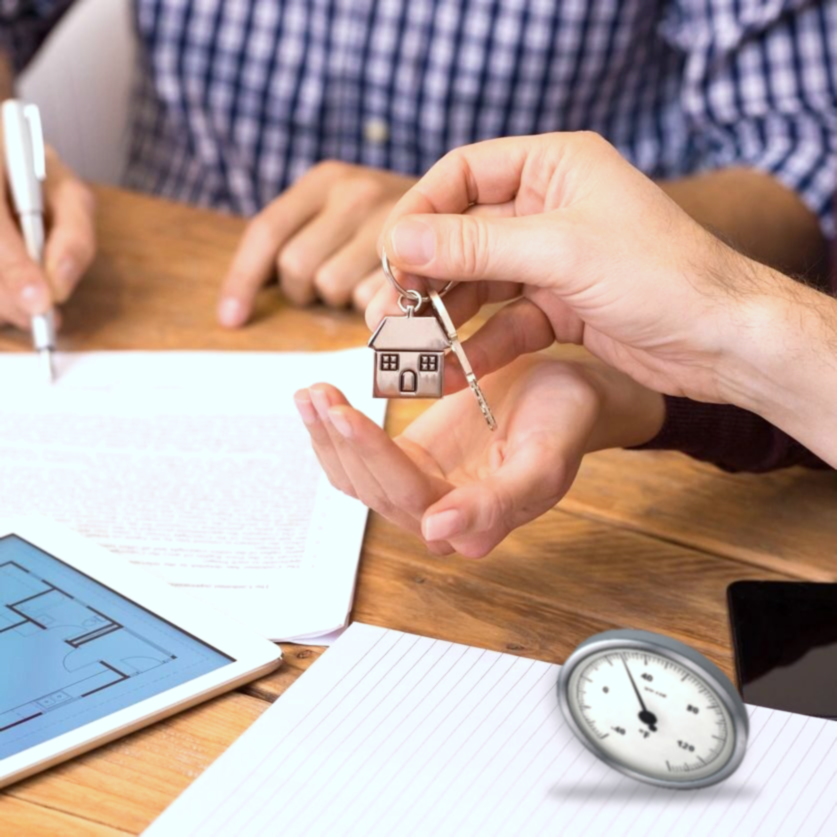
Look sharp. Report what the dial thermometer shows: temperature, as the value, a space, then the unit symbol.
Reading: 30 °F
